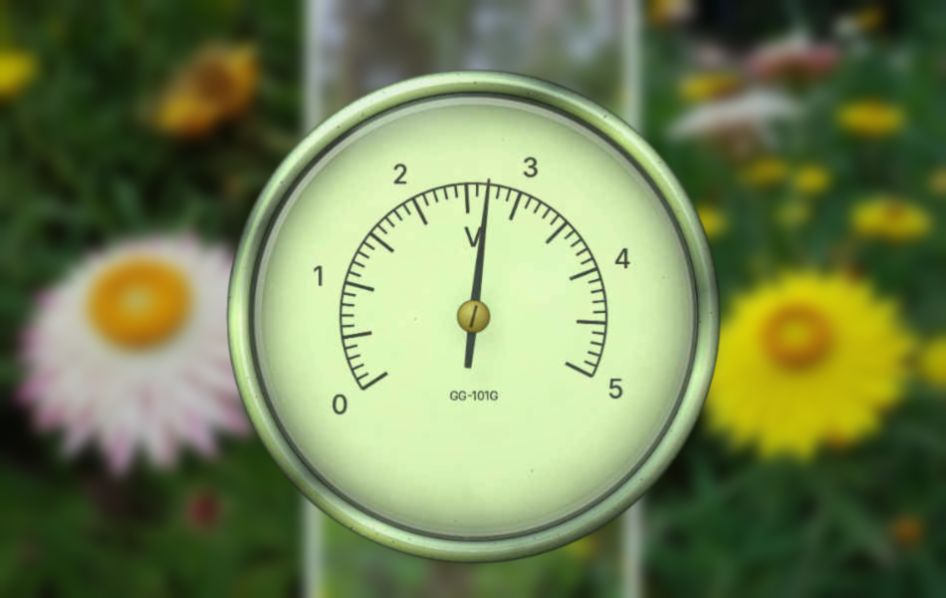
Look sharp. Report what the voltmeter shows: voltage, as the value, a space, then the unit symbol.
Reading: 2.7 V
